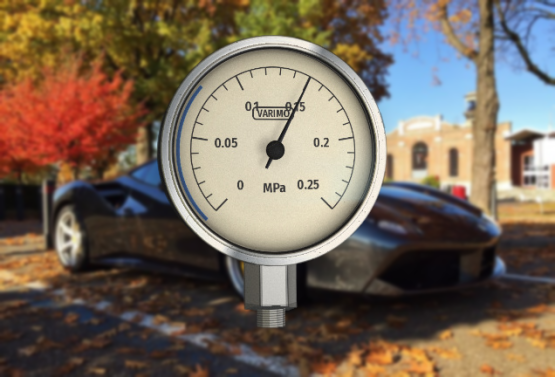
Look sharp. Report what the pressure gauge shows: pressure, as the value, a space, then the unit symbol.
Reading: 0.15 MPa
